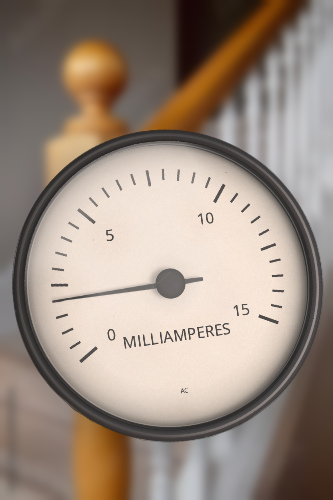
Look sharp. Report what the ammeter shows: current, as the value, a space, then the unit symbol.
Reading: 2 mA
